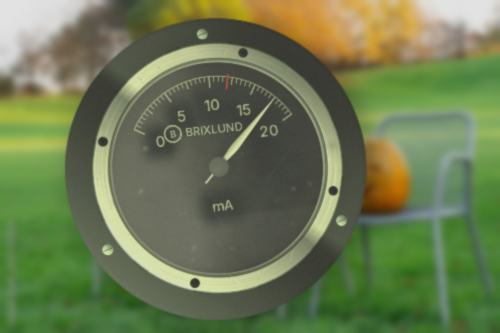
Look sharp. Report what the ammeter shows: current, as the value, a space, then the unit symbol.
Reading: 17.5 mA
